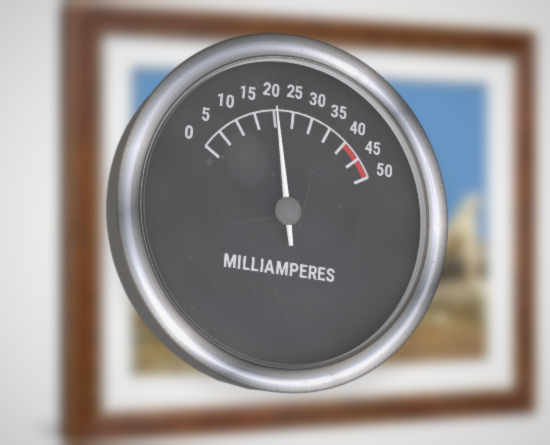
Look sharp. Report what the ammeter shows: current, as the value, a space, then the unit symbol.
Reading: 20 mA
